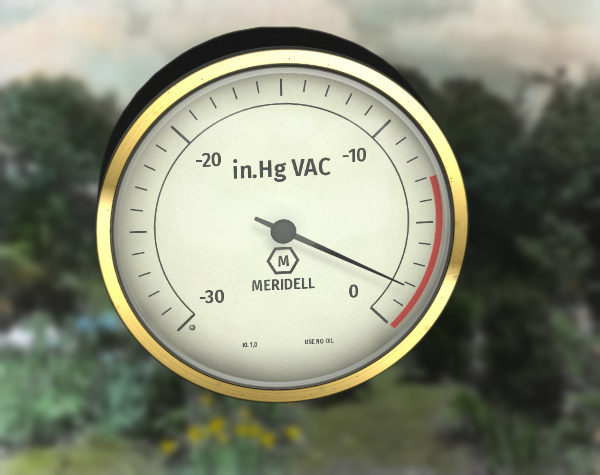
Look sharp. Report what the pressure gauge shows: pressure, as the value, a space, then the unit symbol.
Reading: -2 inHg
